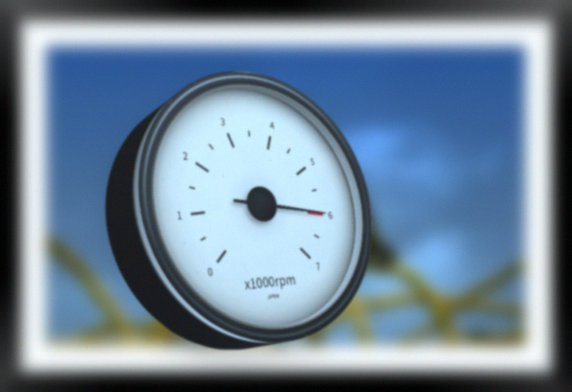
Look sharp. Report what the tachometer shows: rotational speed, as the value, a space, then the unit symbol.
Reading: 6000 rpm
